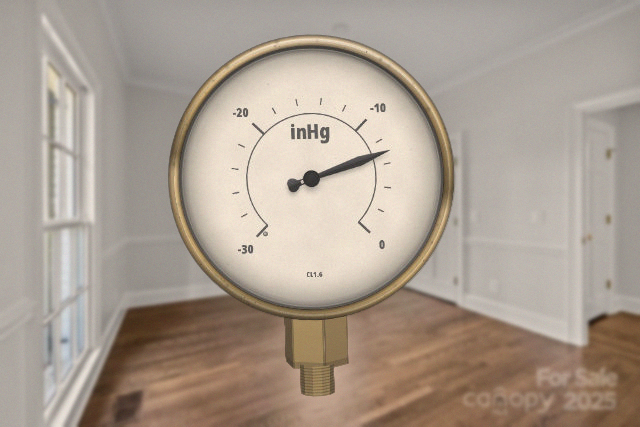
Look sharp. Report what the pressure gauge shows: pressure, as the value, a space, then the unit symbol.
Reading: -7 inHg
